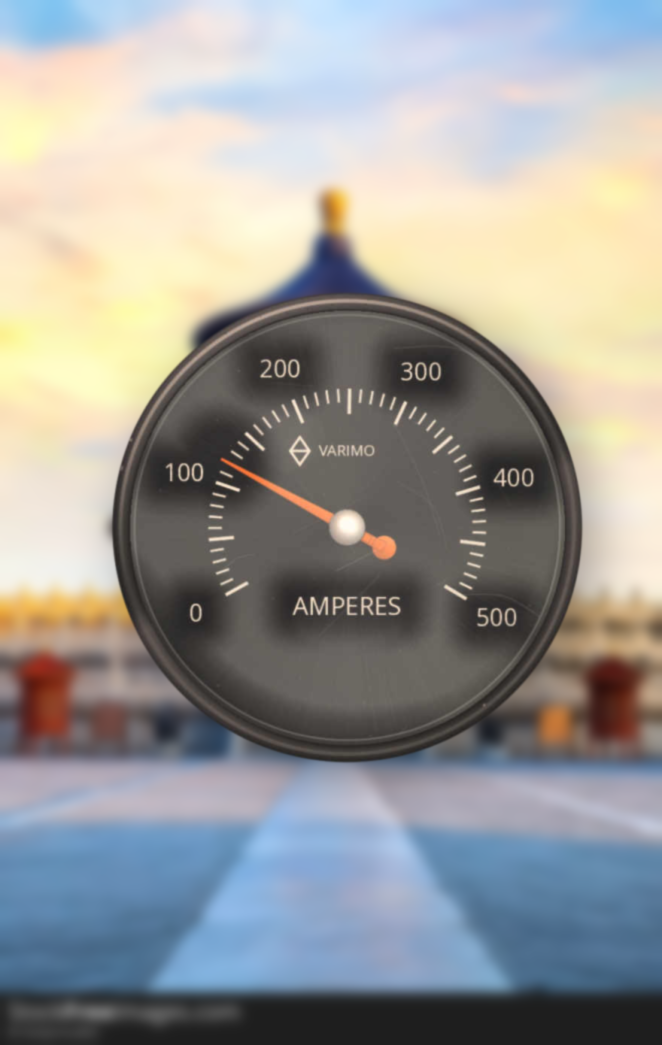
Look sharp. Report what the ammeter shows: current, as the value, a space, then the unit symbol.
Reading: 120 A
